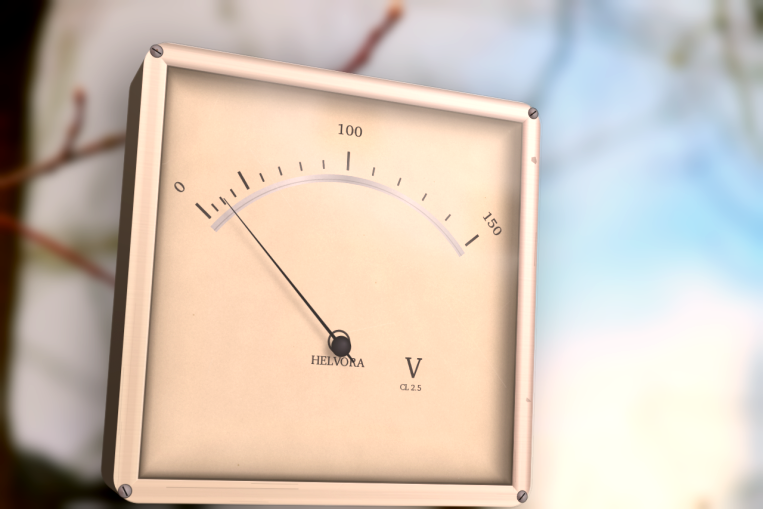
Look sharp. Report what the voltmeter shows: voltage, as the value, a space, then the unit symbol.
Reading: 30 V
